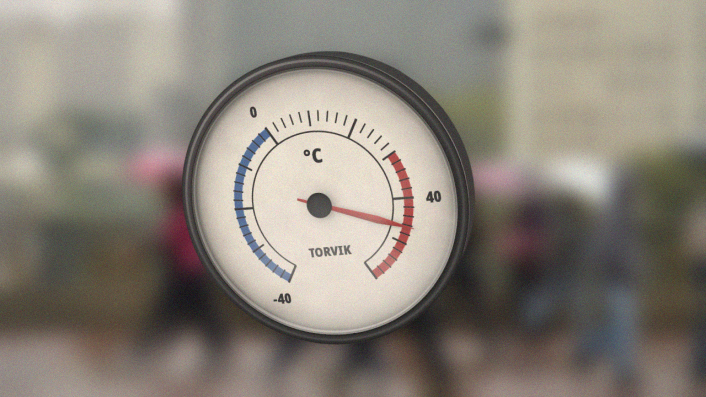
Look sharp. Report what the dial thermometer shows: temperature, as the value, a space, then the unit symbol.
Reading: 46 °C
